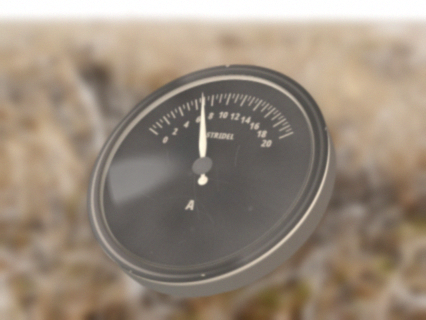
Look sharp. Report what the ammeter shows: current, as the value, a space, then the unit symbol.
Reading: 7 A
